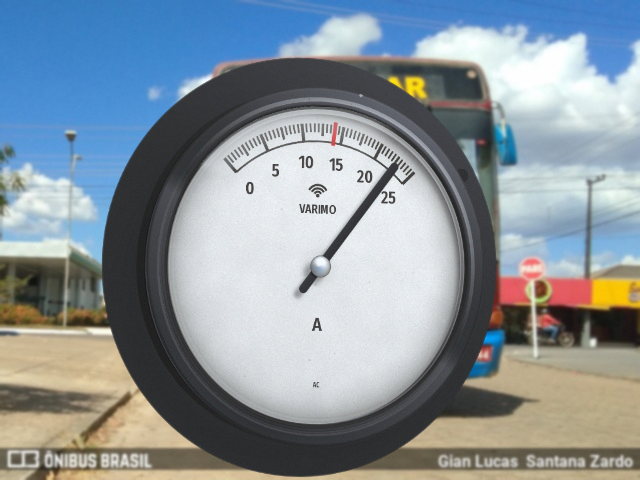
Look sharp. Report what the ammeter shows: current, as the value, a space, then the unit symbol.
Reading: 22.5 A
